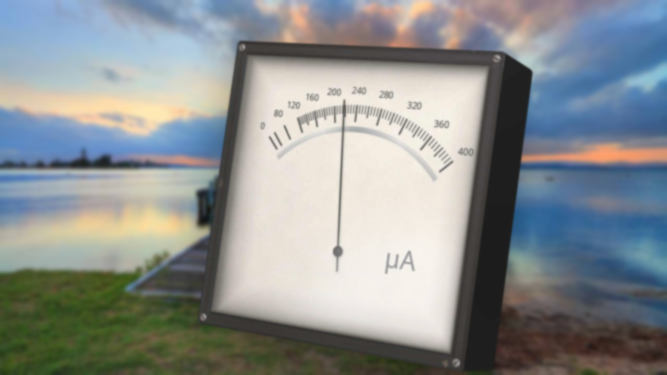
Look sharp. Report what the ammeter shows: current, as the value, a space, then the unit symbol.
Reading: 220 µA
